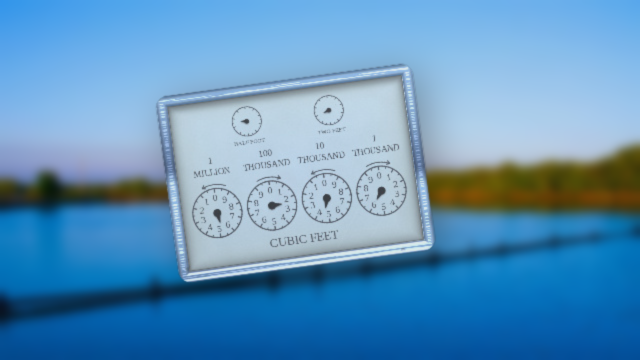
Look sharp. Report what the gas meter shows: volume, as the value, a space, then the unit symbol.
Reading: 524600 ft³
